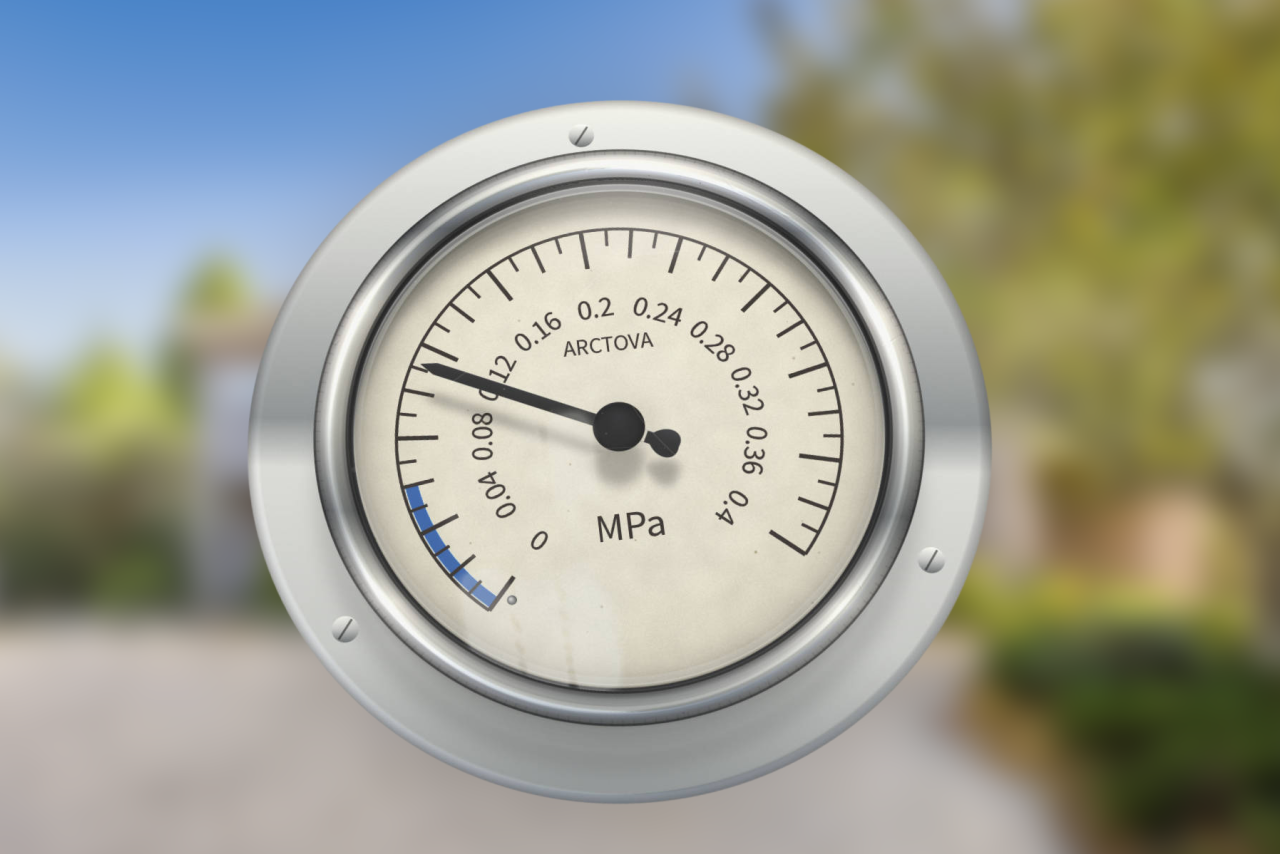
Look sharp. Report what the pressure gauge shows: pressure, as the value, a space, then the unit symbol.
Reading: 0.11 MPa
